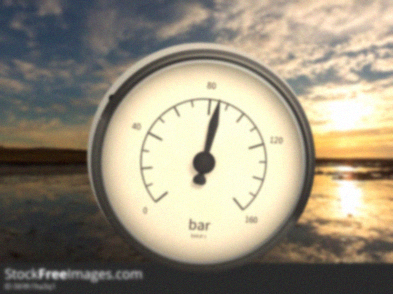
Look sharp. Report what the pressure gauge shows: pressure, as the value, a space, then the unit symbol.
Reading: 85 bar
